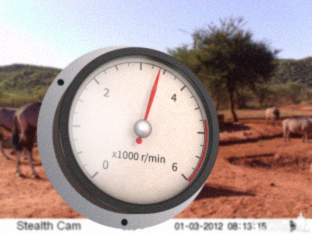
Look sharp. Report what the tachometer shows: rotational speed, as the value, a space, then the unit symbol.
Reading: 3375 rpm
